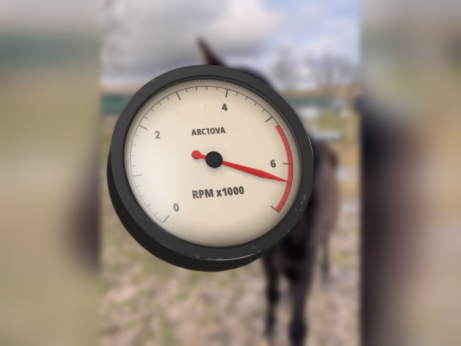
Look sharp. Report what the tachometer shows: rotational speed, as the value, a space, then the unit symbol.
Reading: 6400 rpm
